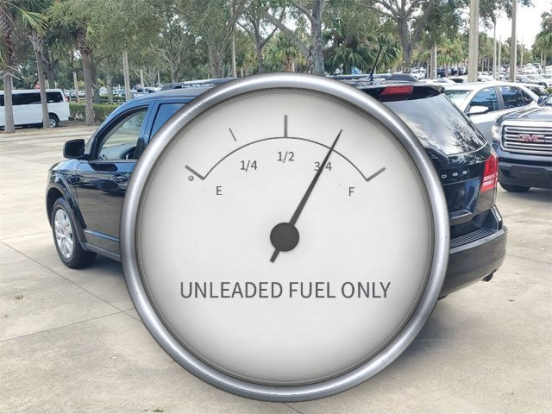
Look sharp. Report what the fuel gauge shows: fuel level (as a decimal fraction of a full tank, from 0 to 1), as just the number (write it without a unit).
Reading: 0.75
